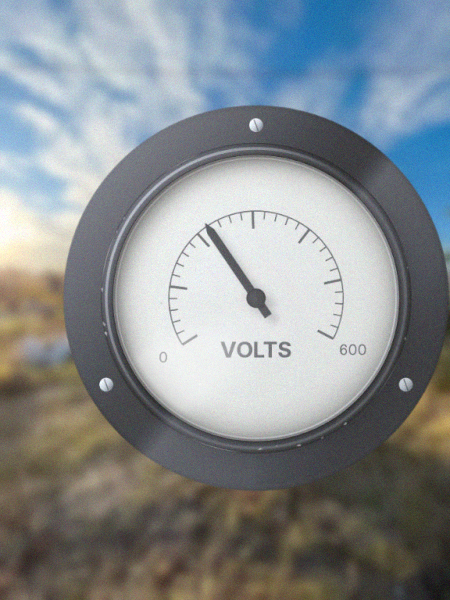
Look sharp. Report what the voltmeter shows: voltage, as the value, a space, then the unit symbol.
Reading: 220 V
